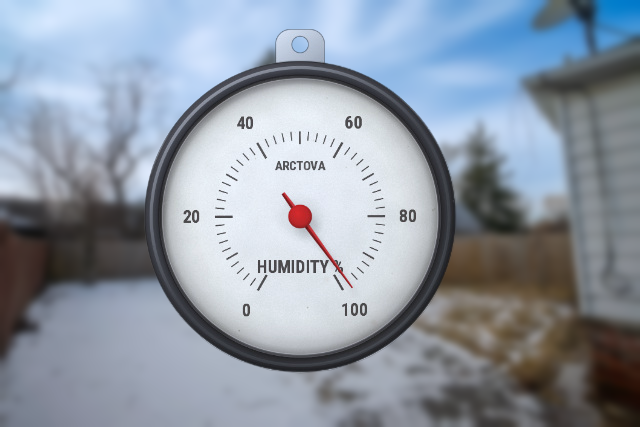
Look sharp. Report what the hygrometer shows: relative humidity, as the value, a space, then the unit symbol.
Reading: 98 %
